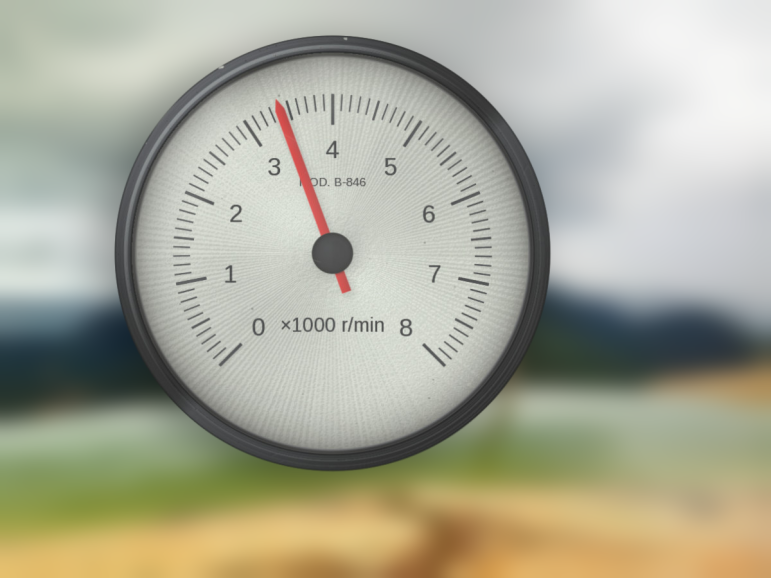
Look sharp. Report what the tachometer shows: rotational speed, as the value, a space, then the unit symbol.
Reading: 3400 rpm
